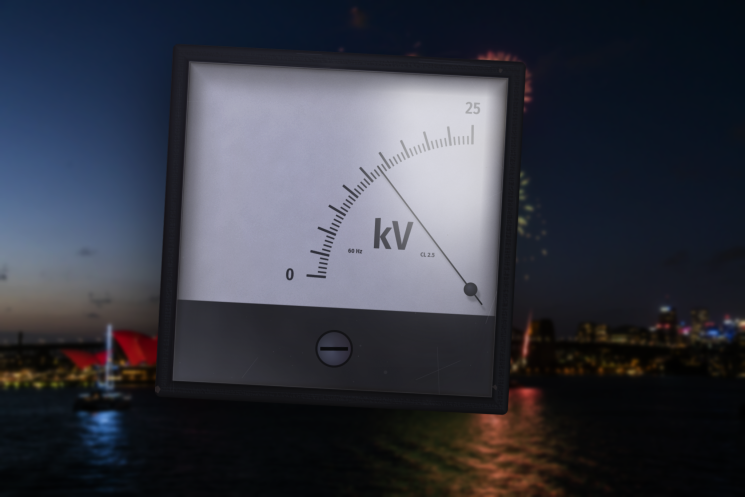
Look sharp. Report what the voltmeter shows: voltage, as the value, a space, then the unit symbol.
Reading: 14 kV
